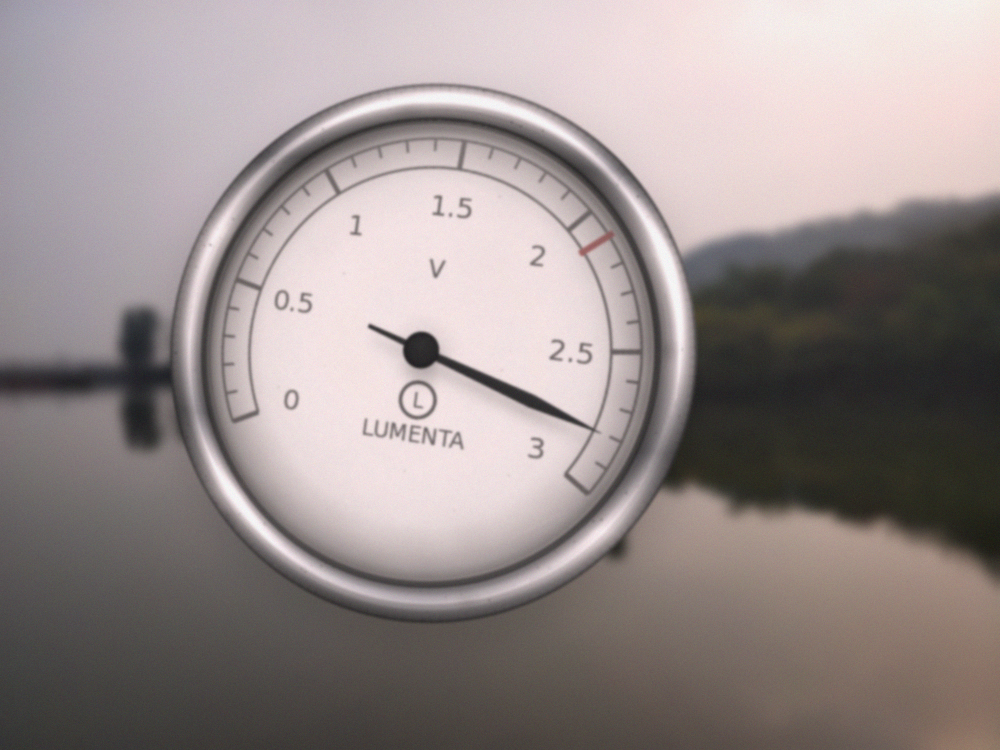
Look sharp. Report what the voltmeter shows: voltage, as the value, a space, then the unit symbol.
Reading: 2.8 V
